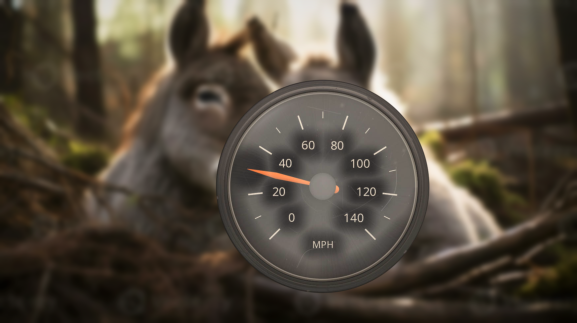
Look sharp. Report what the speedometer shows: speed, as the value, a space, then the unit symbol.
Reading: 30 mph
